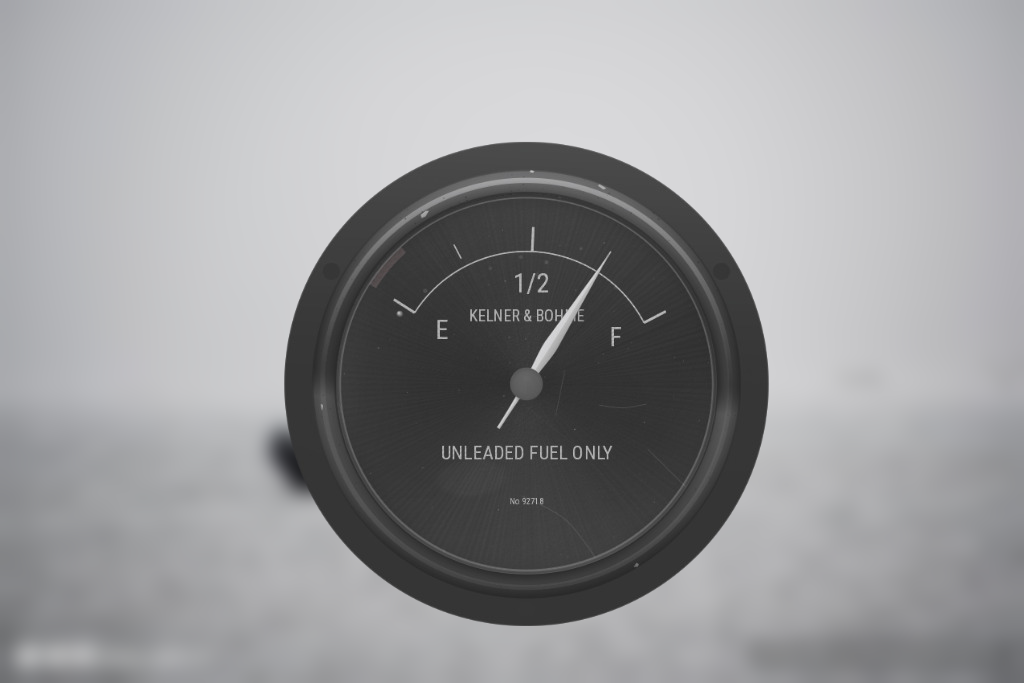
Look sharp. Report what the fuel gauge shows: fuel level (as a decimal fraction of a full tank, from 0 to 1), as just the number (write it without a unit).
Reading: 0.75
